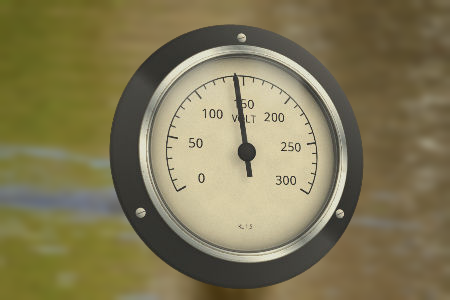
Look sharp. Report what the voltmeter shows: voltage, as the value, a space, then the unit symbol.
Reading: 140 V
